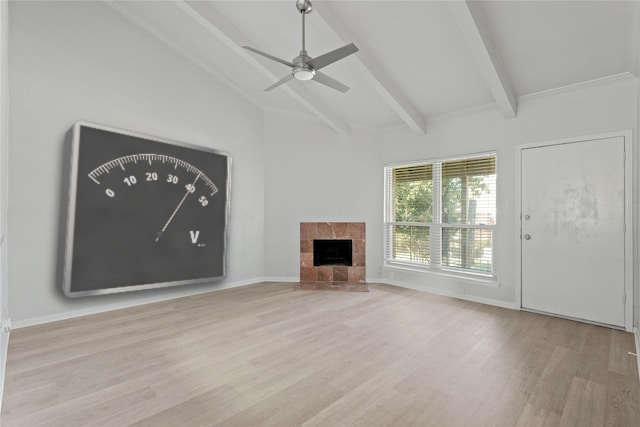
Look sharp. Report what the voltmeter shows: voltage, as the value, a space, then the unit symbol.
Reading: 40 V
